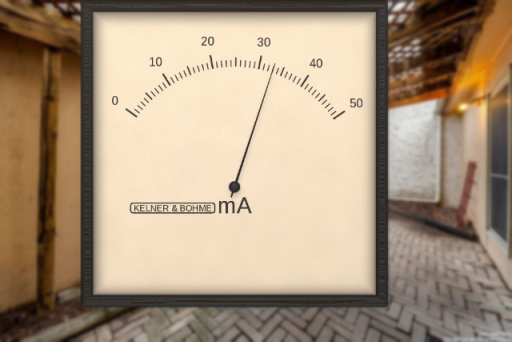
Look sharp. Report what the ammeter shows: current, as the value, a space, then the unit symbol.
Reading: 33 mA
